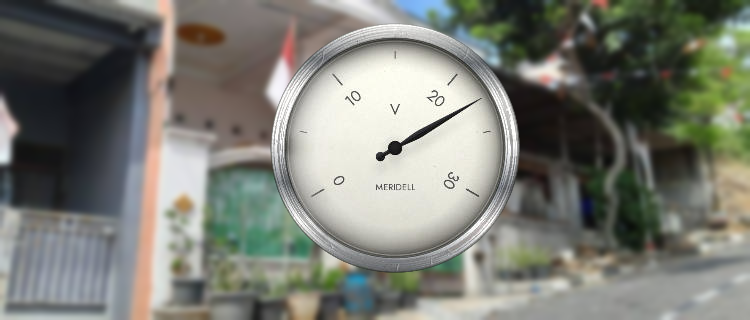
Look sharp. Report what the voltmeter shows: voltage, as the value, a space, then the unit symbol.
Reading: 22.5 V
